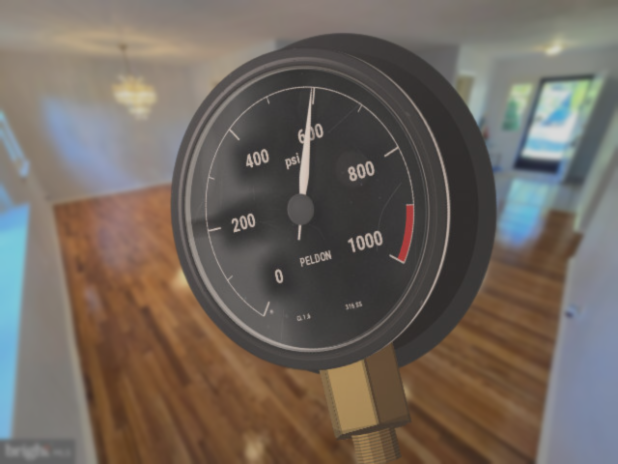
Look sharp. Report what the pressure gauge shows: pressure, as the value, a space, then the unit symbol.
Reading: 600 psi
